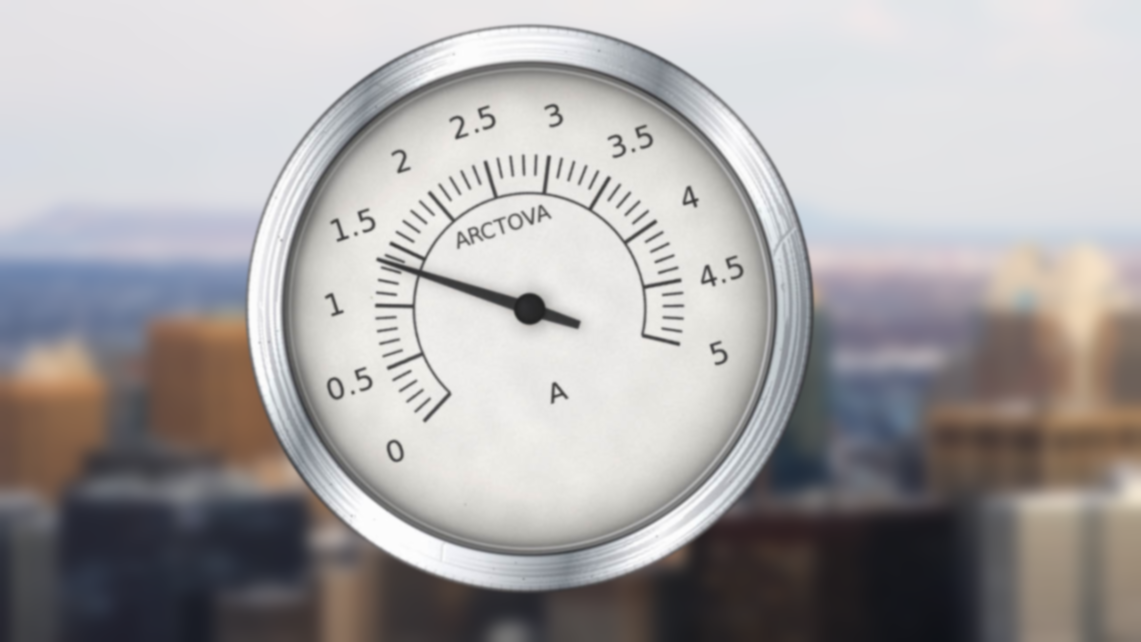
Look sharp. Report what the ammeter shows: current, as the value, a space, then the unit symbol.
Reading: 1.35 A
